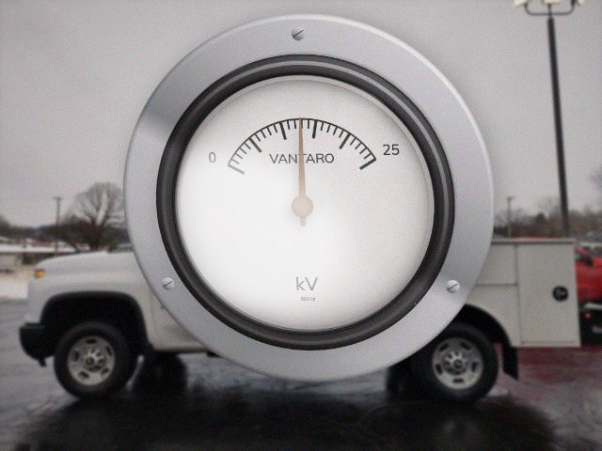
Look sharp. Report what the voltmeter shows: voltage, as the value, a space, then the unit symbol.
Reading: 13 kV
